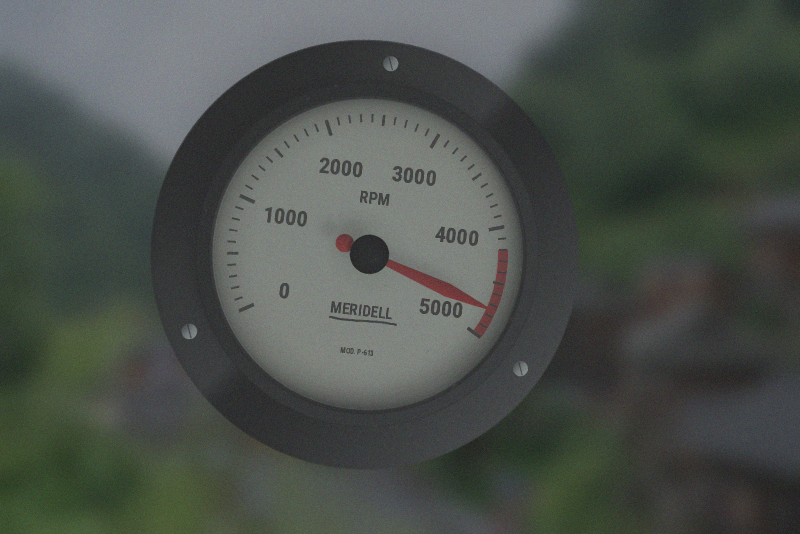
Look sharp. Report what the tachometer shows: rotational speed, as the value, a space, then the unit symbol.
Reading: 4750 rpm
